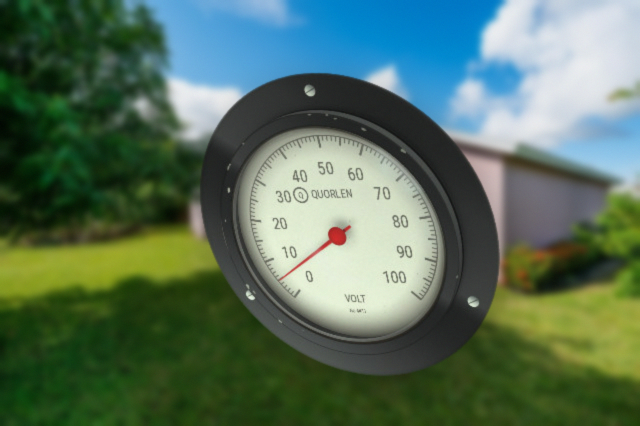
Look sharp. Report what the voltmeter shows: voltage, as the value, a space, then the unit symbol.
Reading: 5 V
